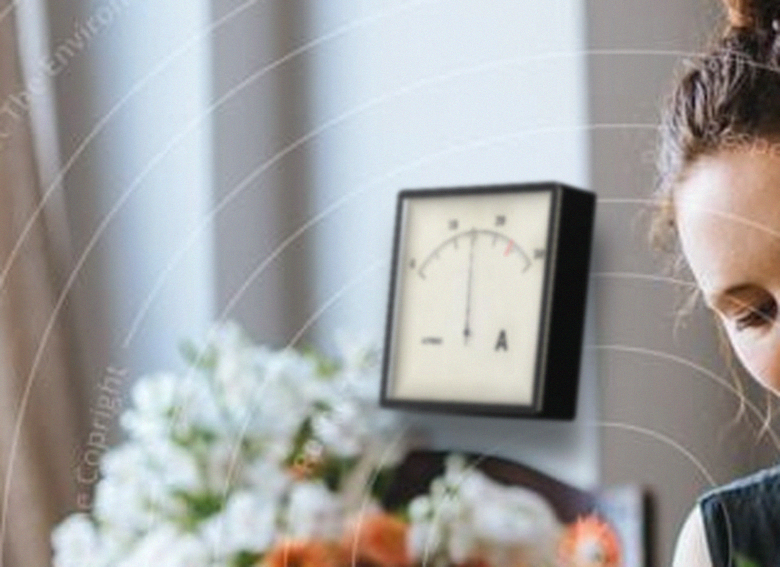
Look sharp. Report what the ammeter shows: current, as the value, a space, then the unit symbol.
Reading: 15 A
